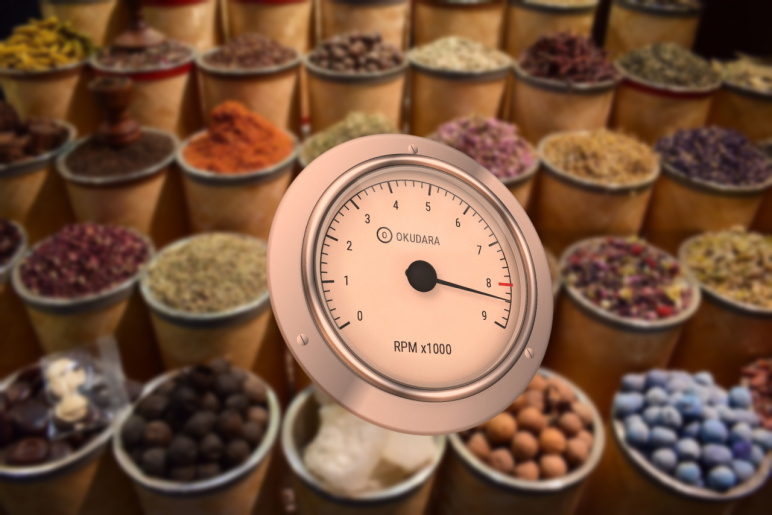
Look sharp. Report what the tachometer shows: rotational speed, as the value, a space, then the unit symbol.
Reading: 8400 rpm
